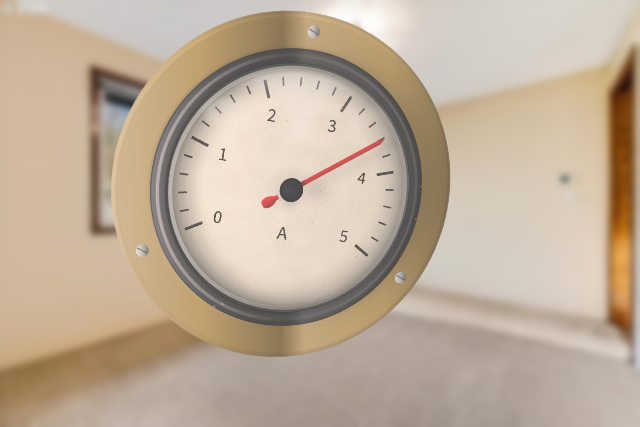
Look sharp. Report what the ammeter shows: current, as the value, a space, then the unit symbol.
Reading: 3.6 A
